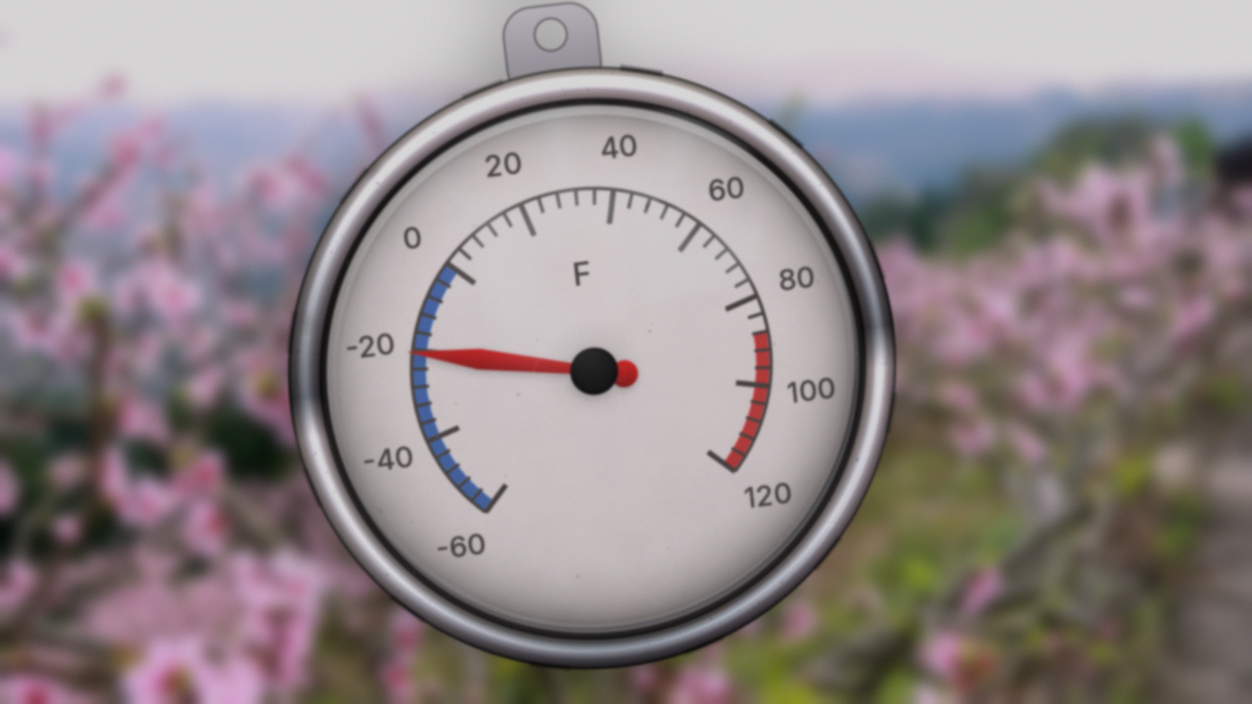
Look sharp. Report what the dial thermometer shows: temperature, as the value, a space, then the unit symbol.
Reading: -20 °F
